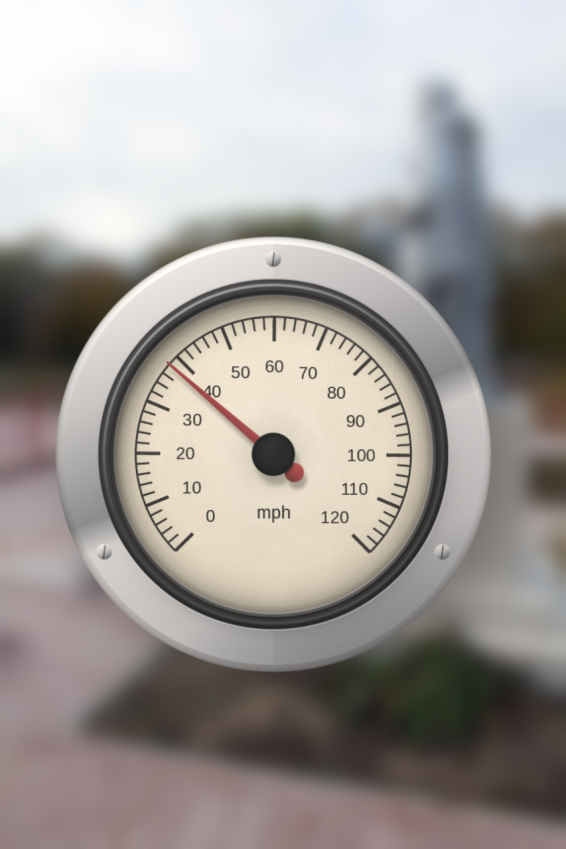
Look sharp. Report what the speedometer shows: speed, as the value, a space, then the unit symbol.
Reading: 38 mph
